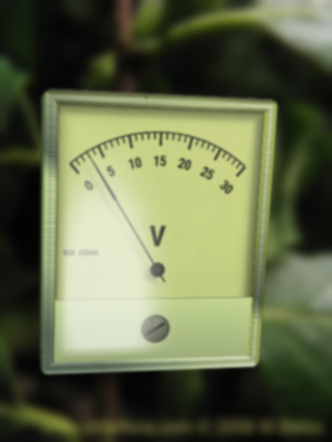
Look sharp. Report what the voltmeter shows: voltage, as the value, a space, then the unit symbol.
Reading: 3 V
